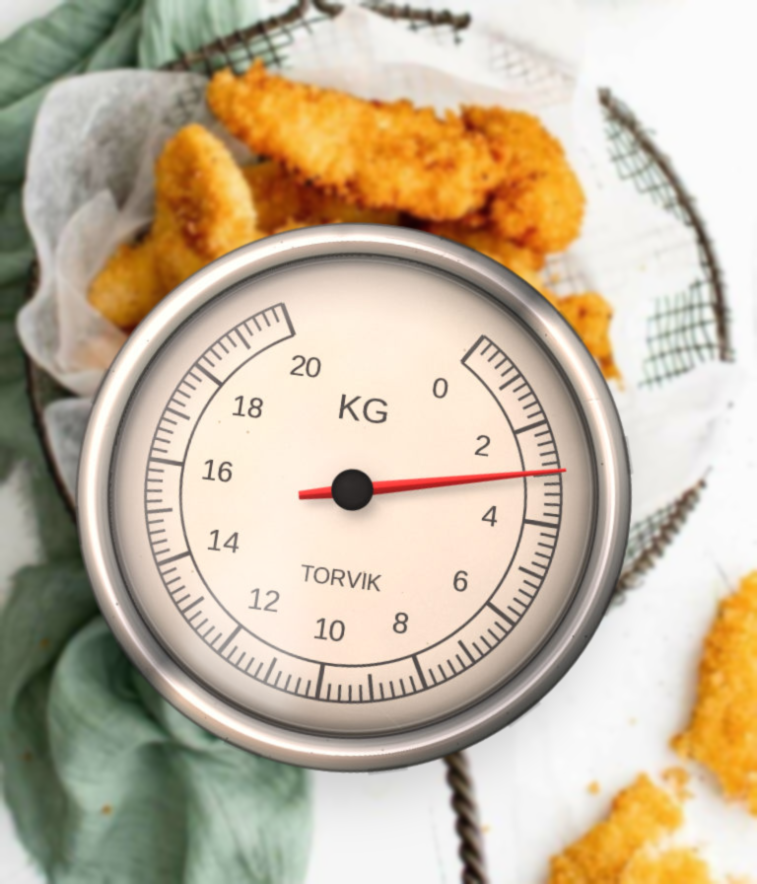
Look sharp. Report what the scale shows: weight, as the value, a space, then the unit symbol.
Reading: 3 kg
